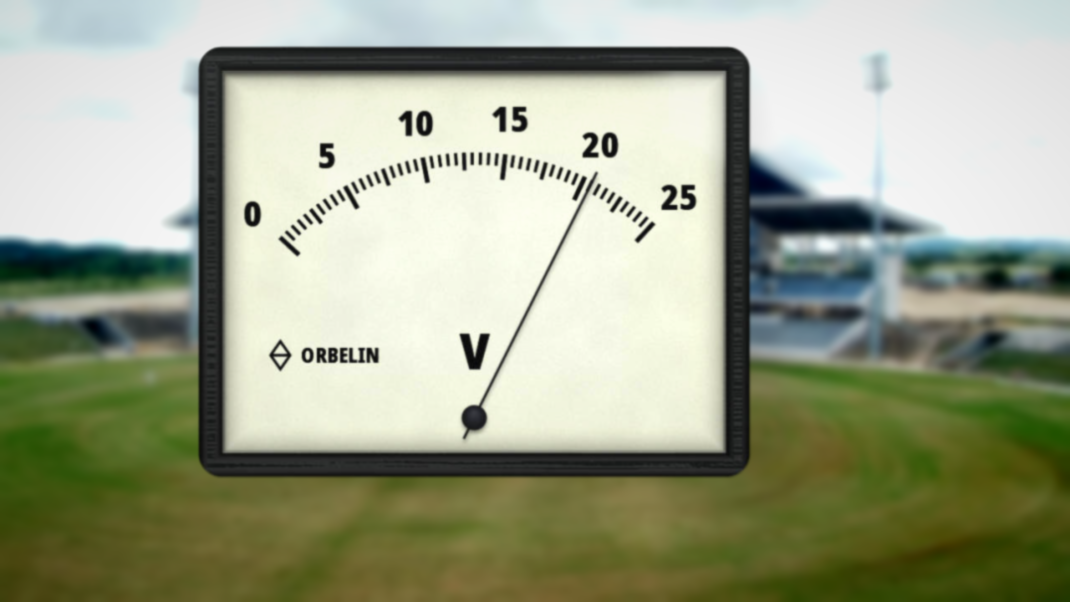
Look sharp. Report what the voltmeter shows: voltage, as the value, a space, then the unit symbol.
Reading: 20.5 V
